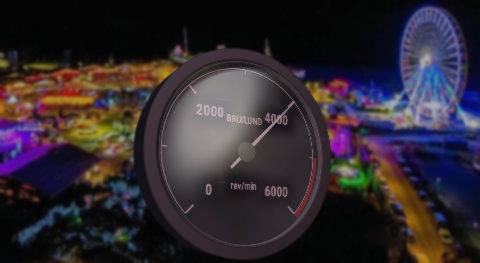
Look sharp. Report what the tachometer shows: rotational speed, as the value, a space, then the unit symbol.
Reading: 4000 rpm
